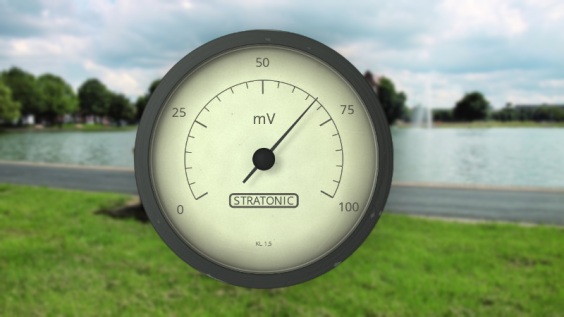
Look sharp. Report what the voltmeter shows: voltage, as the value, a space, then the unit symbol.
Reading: 67.5 mV
